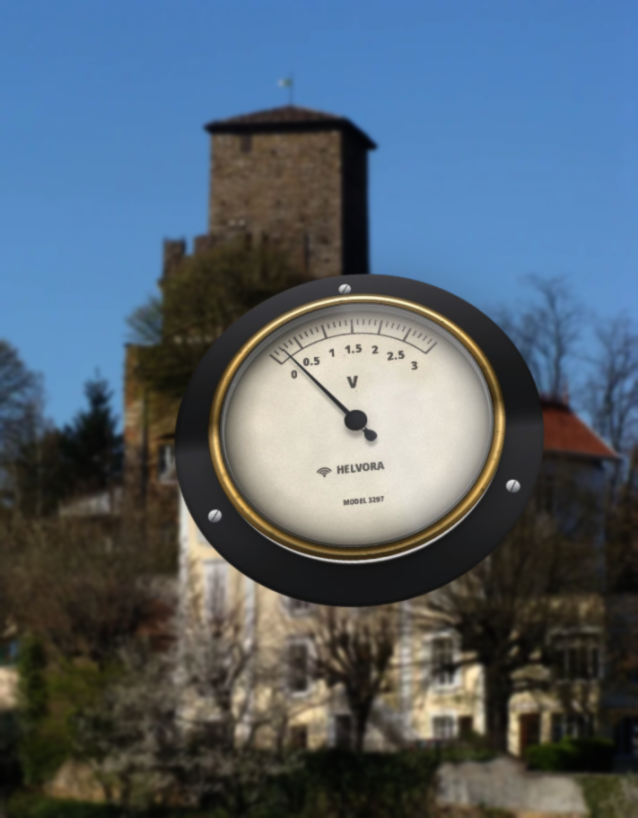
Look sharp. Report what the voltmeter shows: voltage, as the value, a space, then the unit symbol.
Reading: 0.2 V
